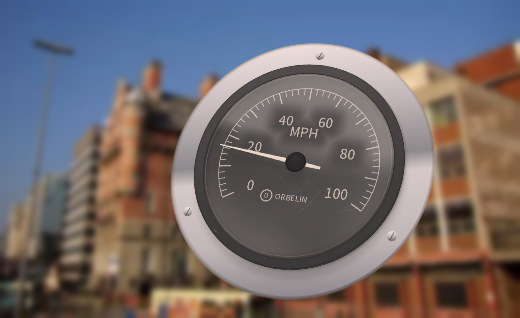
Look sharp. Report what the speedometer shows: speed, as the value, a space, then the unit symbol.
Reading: 16 mph
